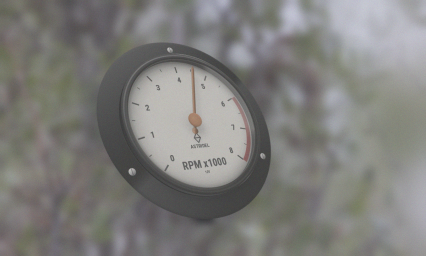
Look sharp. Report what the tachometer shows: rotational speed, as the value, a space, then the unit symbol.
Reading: 4500 rpm
